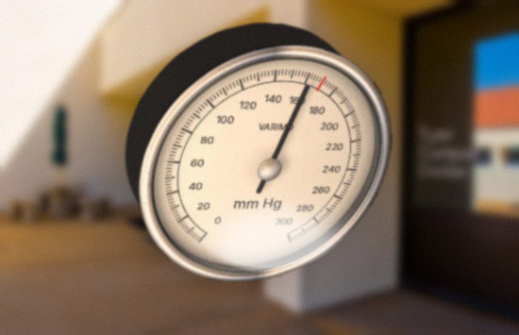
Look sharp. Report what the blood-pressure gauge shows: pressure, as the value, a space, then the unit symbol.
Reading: 160 mmHg
